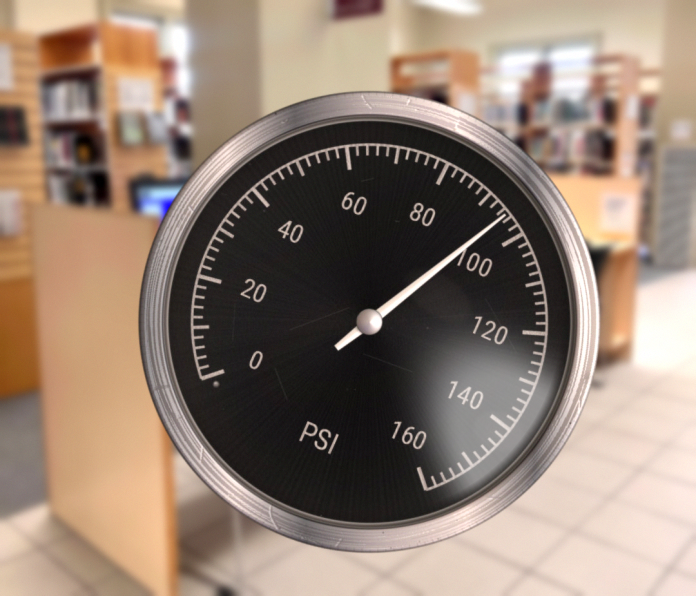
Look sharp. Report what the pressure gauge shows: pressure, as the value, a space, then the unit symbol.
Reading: 95 psi
